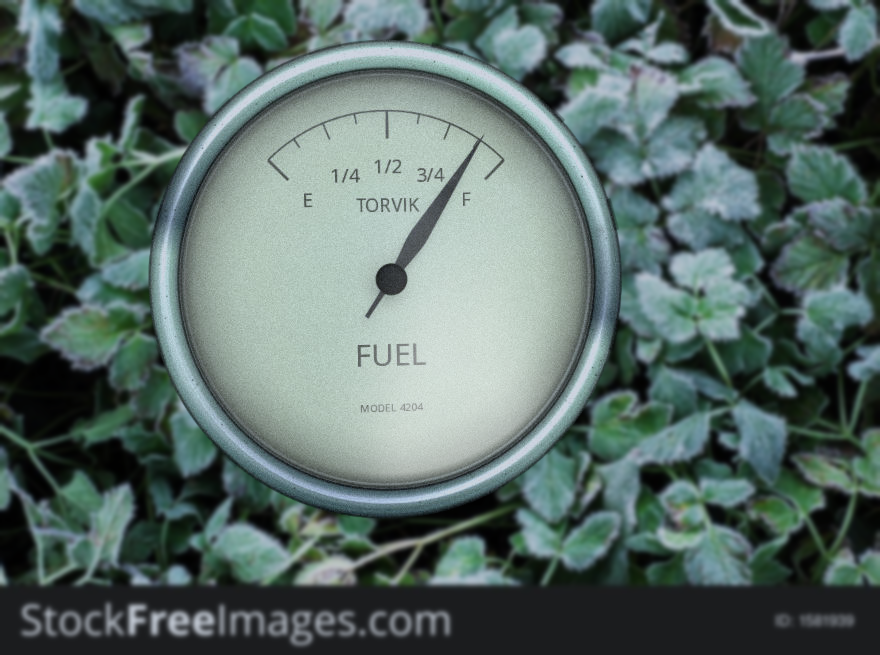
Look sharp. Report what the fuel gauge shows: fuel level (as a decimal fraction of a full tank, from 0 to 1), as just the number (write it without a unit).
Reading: 0.875
